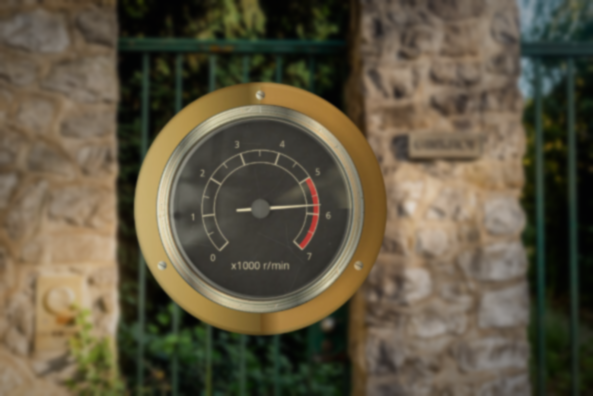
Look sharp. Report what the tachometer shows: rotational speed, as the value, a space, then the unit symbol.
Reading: 5750 rpm
